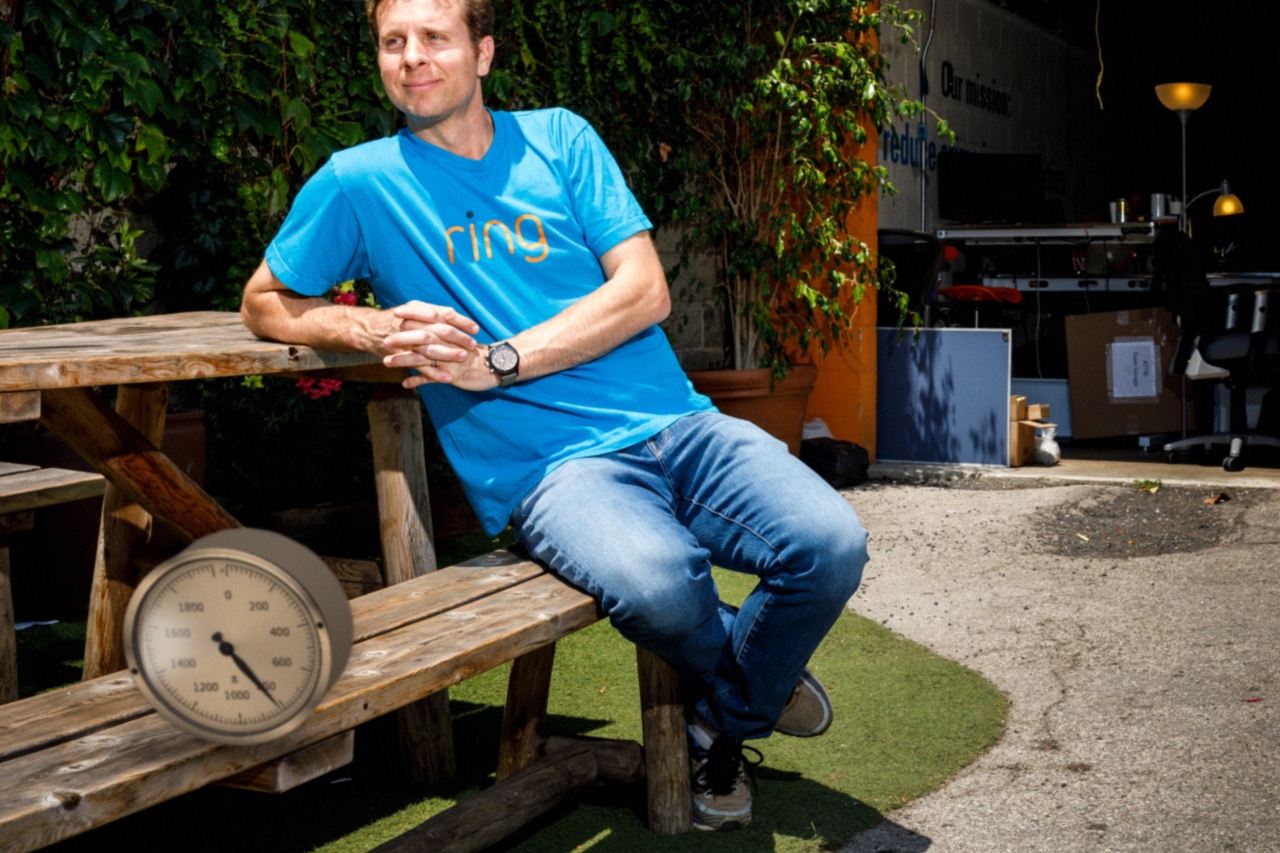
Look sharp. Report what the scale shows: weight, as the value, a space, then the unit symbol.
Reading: 800 g
